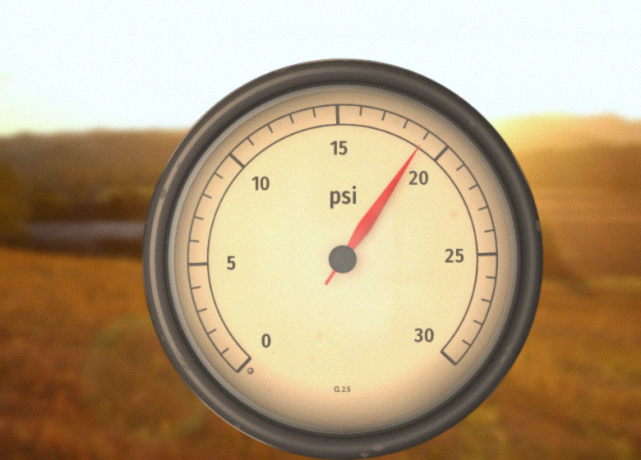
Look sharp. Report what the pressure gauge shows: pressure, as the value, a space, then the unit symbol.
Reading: 19 psi
